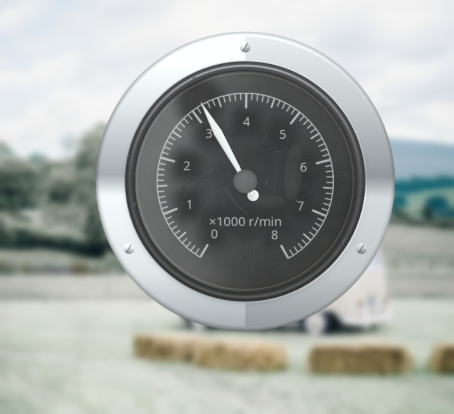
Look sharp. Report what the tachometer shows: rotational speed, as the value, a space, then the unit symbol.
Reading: 3200 rpm
